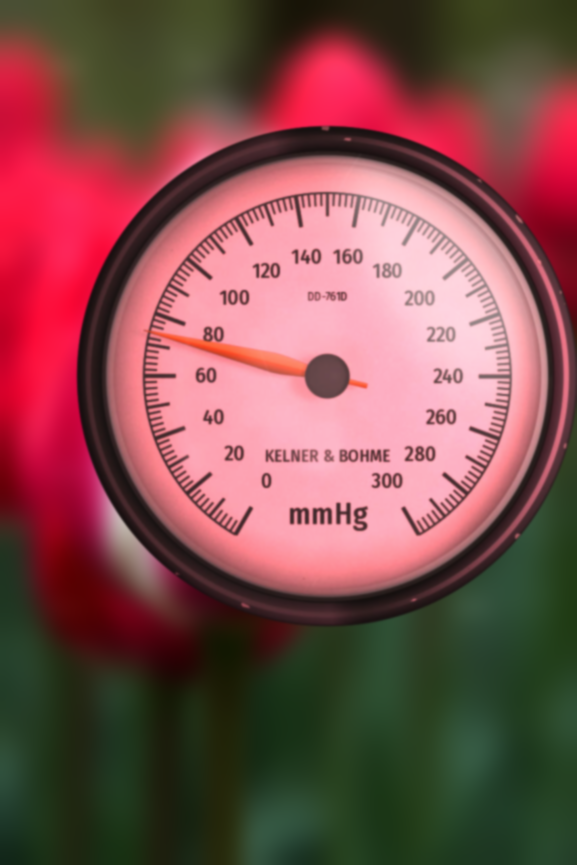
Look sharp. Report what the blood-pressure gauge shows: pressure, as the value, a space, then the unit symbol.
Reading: 74 mmHg
